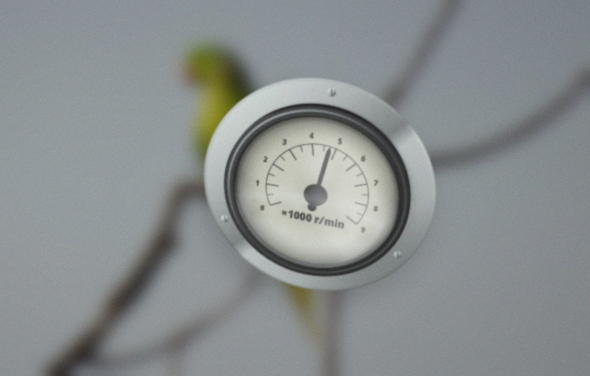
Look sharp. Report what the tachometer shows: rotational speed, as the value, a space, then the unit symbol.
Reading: 4750 rpm
